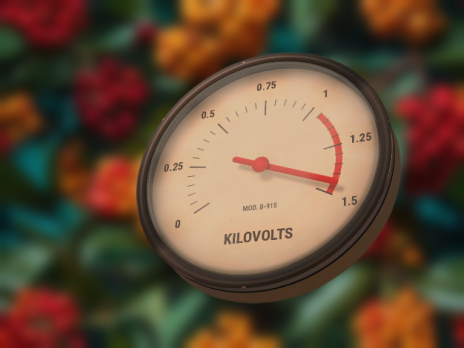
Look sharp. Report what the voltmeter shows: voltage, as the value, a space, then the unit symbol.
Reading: 1.45 kV
